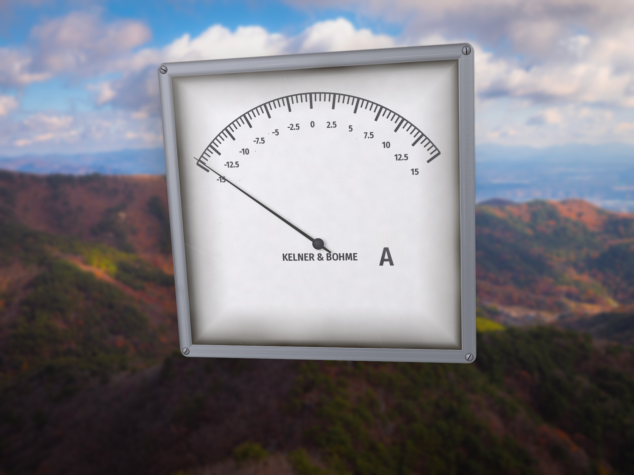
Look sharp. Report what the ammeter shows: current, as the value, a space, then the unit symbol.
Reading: -14.5 A
